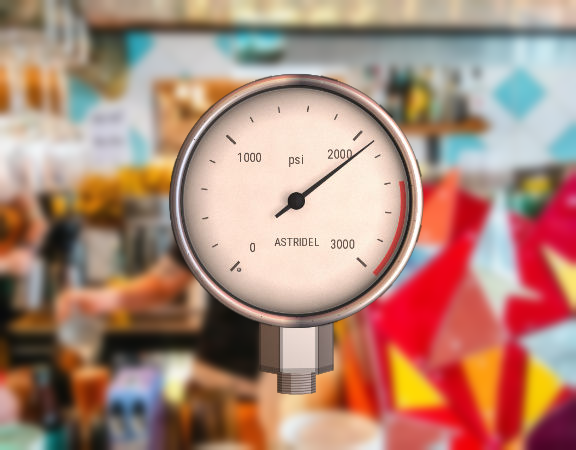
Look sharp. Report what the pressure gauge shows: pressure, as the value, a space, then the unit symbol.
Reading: 2100 psi
